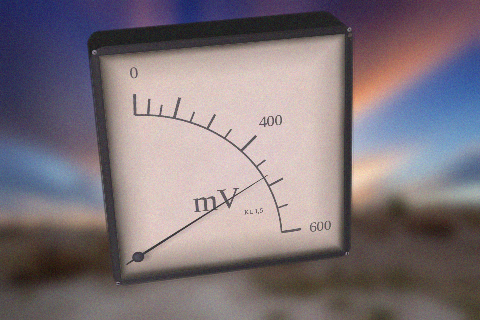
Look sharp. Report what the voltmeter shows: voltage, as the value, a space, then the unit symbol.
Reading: 475 mV
